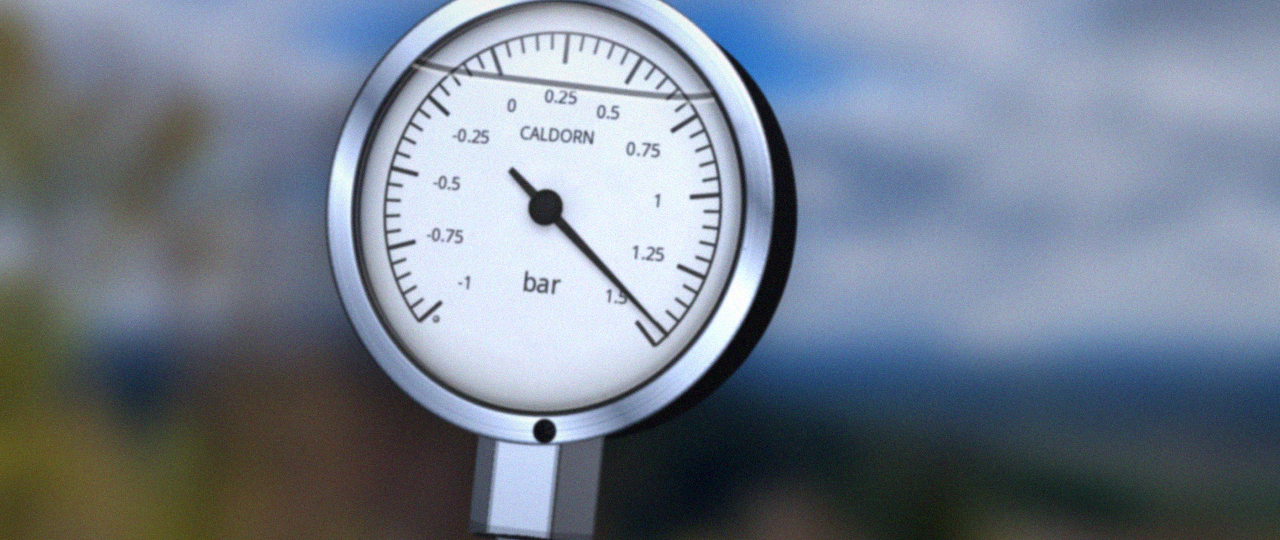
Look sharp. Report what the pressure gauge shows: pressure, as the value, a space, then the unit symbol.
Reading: 1.45 bar
